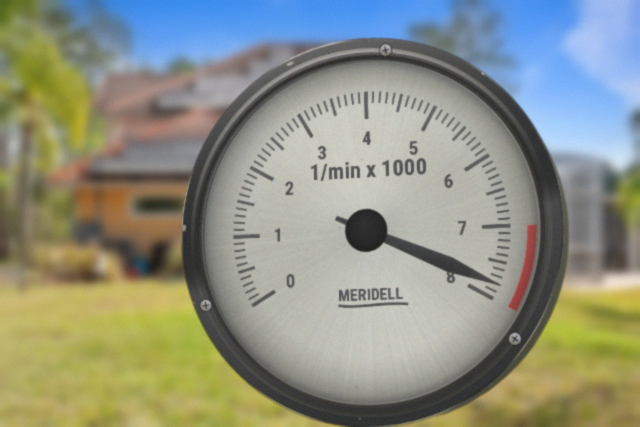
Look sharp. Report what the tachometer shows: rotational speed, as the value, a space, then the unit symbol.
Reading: 7800 rpm
